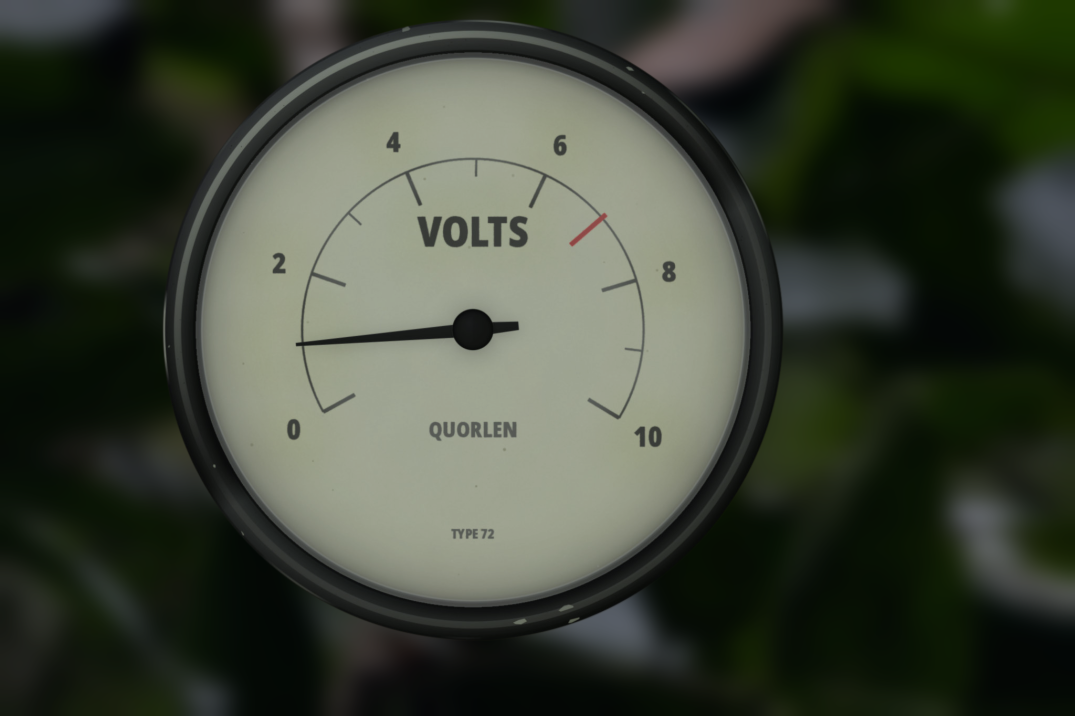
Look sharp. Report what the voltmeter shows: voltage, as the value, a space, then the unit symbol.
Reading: 1 V
